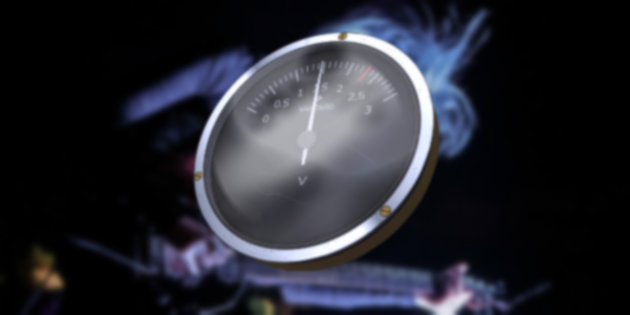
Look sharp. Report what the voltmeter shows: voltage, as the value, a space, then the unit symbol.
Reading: 1.5 V
